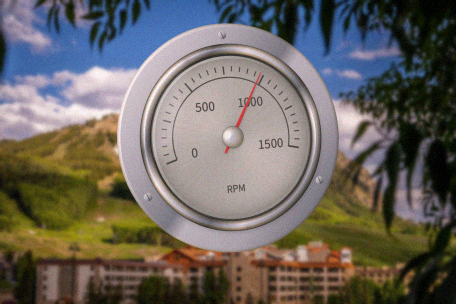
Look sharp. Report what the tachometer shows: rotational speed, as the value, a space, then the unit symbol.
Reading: 975 rpm
